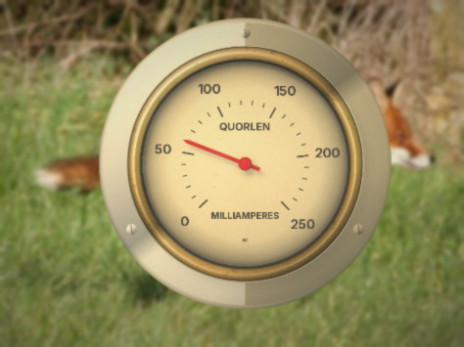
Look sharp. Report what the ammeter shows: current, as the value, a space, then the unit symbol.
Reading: 60 mA
